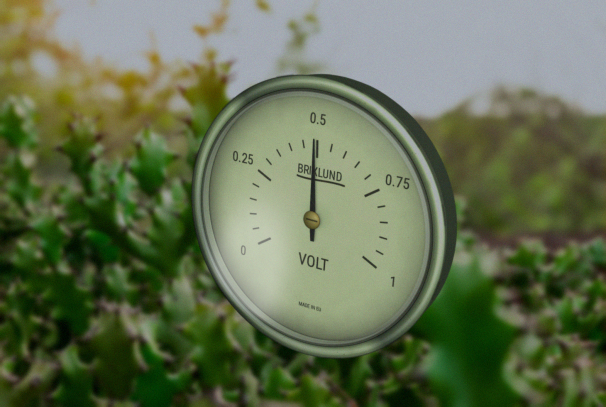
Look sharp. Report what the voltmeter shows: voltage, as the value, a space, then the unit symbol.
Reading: 0.5 V
